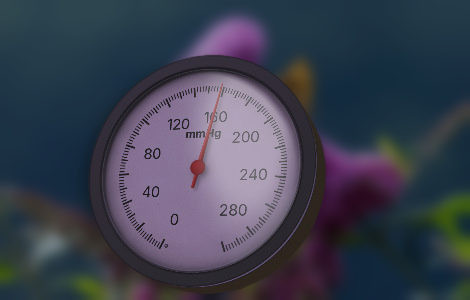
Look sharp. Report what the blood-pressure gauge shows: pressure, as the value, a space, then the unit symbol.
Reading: 160 mmHg
